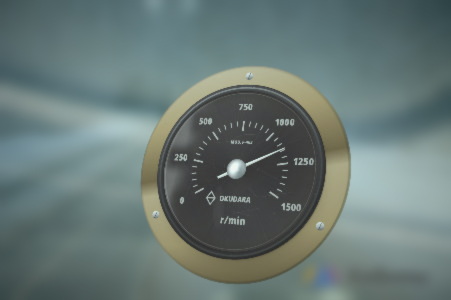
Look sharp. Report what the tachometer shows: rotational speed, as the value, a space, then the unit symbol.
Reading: 1150 rpm
